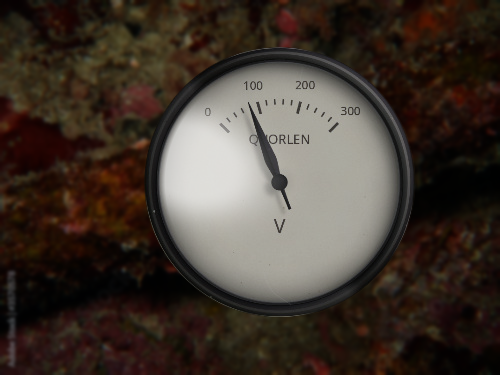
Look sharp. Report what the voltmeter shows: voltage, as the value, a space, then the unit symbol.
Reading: 80 V
